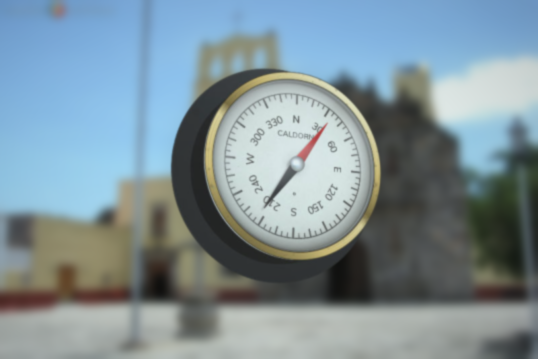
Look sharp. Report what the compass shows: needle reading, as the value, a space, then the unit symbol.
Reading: 35 °
